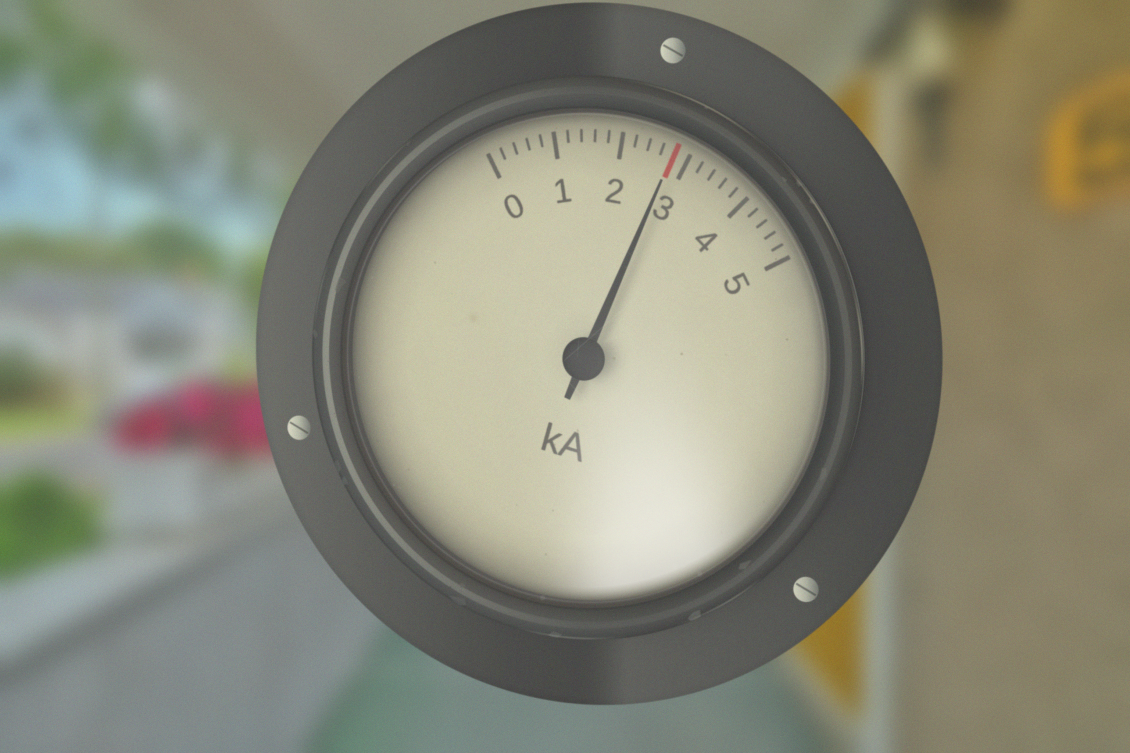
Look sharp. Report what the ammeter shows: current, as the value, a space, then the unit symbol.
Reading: 2.8 kA
